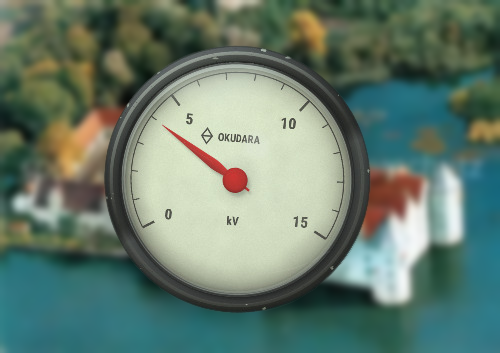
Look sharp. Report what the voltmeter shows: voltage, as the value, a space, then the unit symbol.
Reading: 4 kV
